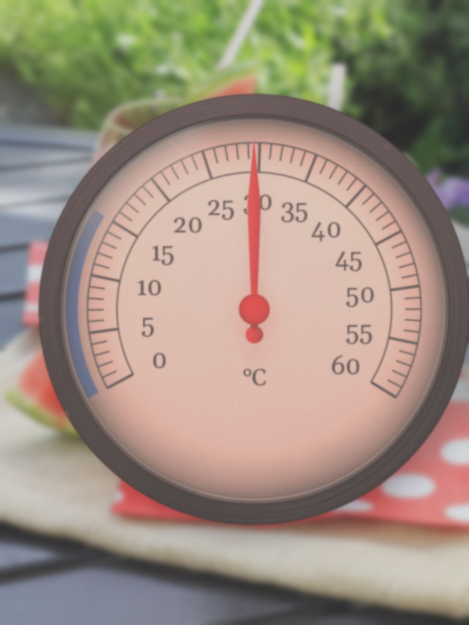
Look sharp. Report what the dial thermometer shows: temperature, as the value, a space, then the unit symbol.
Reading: 29.5 °C
